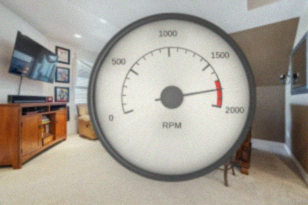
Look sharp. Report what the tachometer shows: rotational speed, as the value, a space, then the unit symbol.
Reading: 1800 rpm
